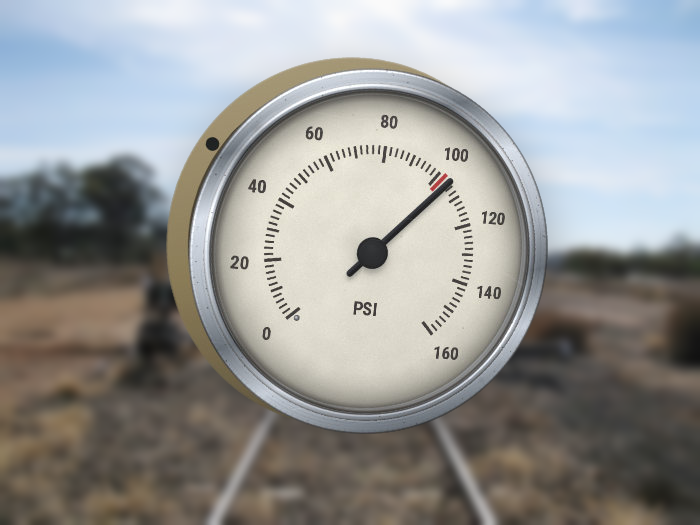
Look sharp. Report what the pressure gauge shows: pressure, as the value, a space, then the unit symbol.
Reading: 104 psi
